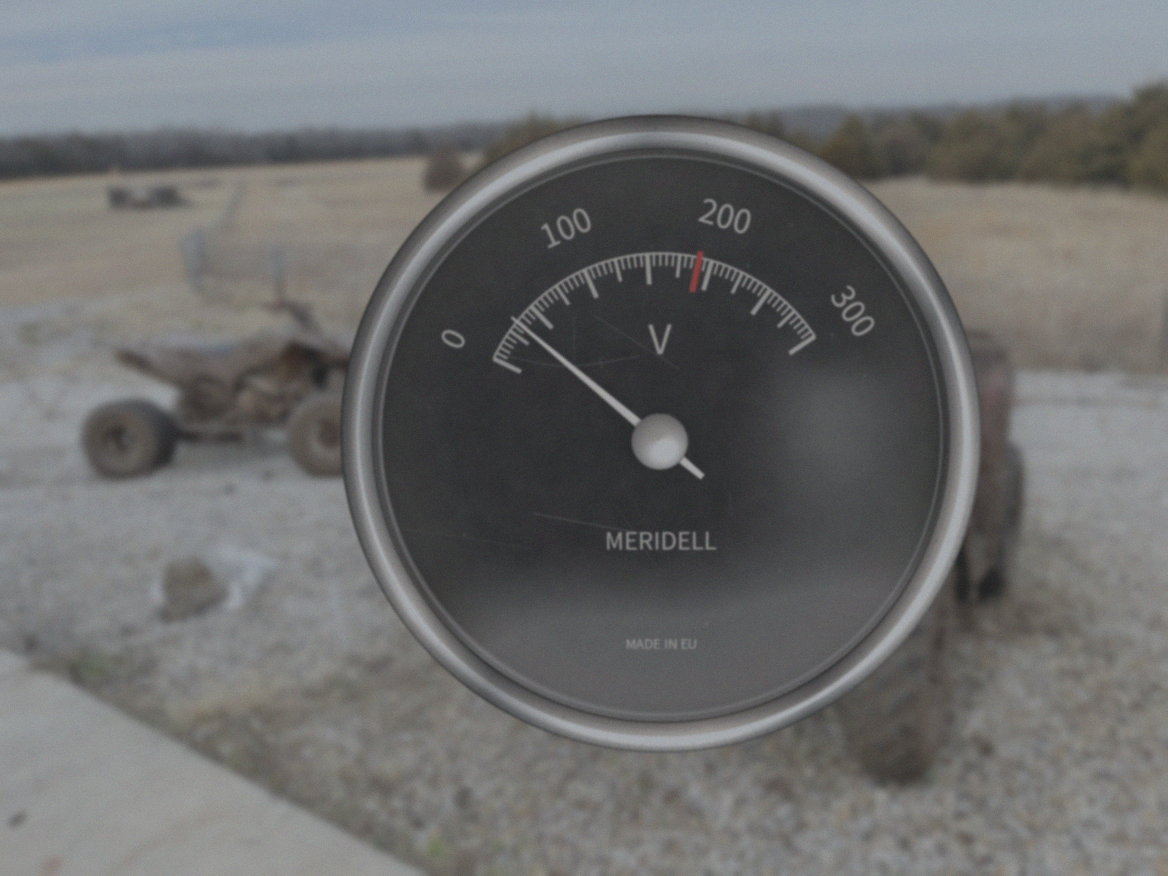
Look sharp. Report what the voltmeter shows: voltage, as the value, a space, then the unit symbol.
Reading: 35 V
